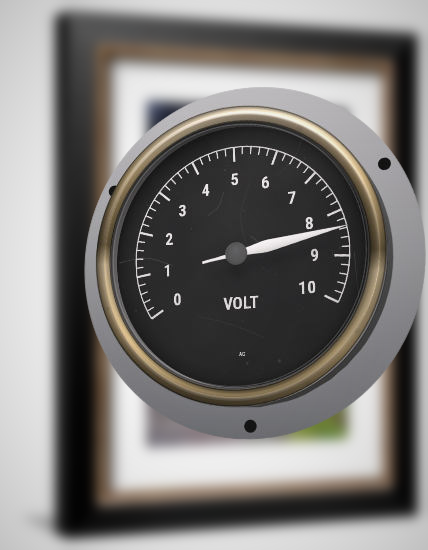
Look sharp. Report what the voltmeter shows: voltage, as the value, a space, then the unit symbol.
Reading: 8.4 V
